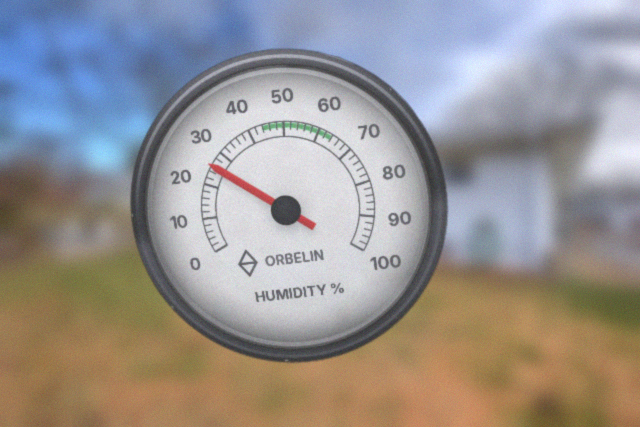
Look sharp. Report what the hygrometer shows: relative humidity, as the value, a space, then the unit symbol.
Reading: 26 %
